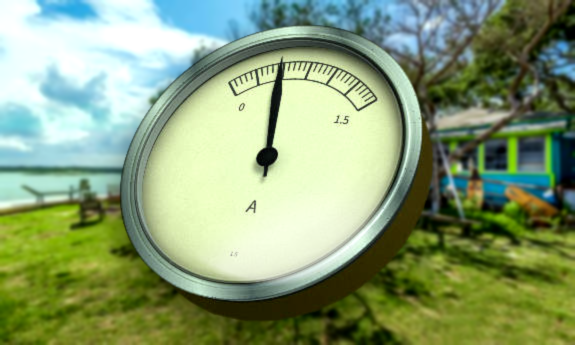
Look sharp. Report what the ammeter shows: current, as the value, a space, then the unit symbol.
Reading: 0.5 A
